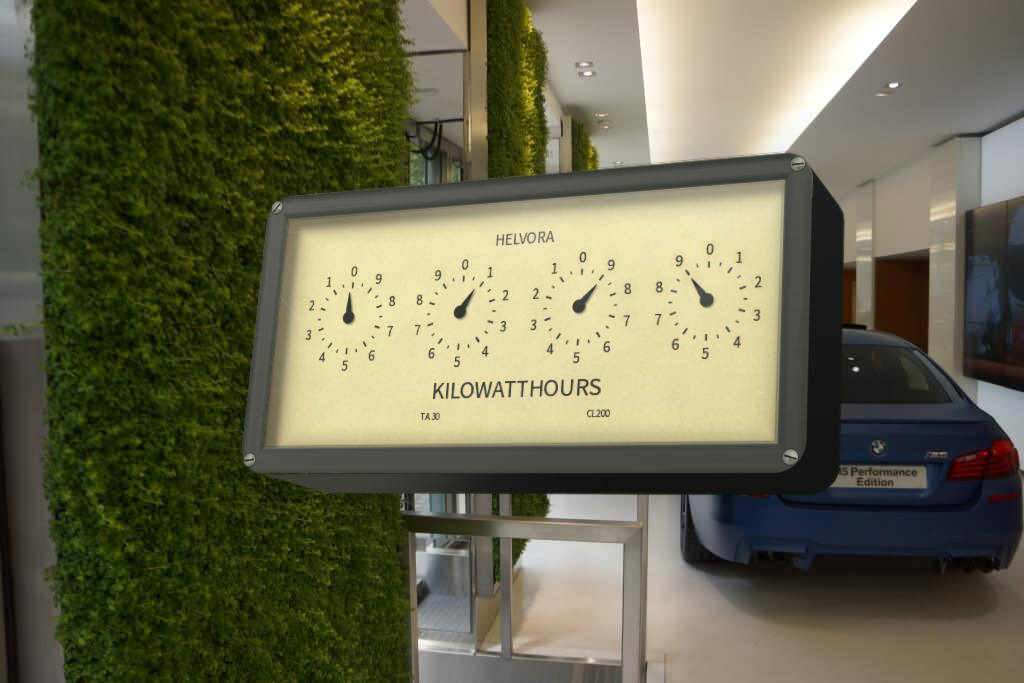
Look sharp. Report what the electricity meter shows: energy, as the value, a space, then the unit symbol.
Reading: 89 kWh
